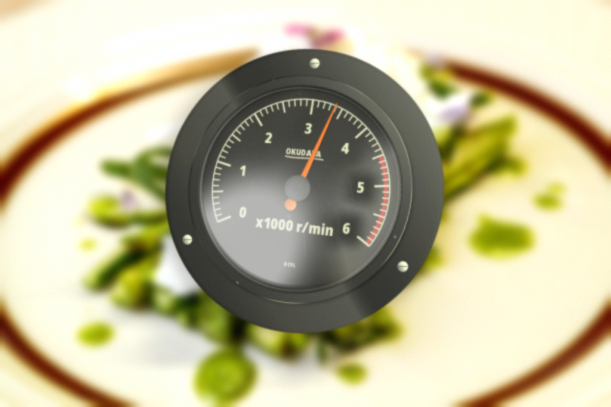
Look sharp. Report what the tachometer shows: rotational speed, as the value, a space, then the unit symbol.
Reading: 3400 rpm
